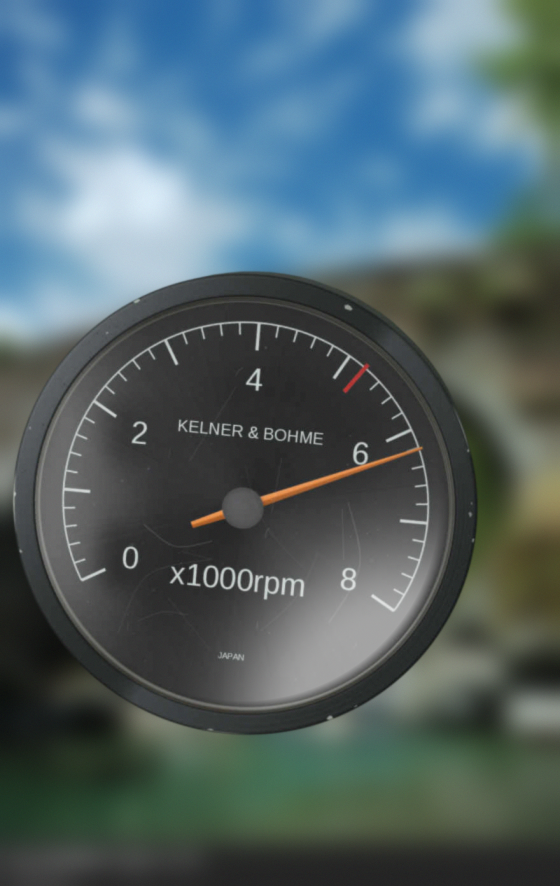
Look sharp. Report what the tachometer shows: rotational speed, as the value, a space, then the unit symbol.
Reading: 6200 rpm
